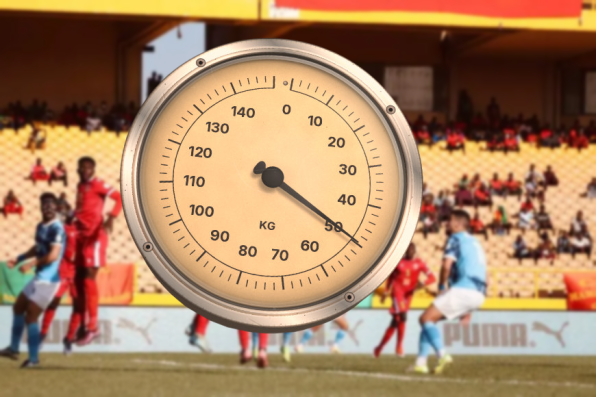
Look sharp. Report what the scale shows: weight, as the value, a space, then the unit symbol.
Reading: 50 kg
